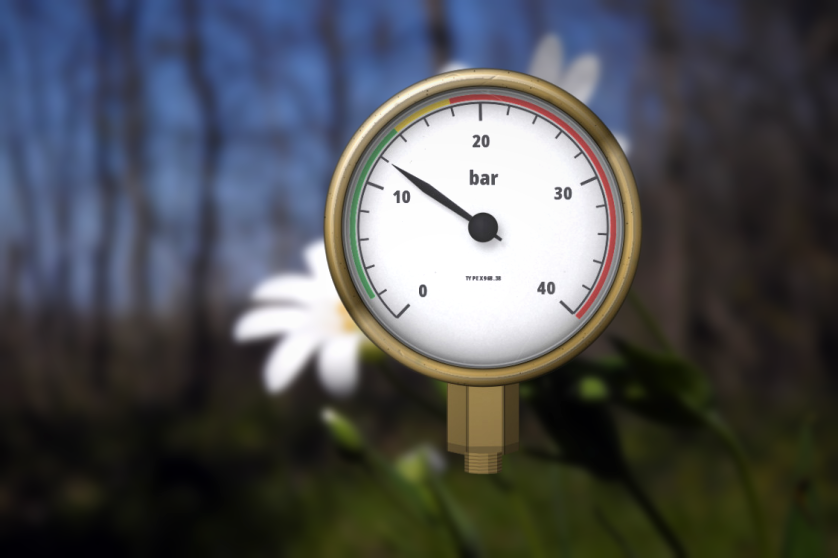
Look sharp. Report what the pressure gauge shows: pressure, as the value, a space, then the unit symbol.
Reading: 12 bar
